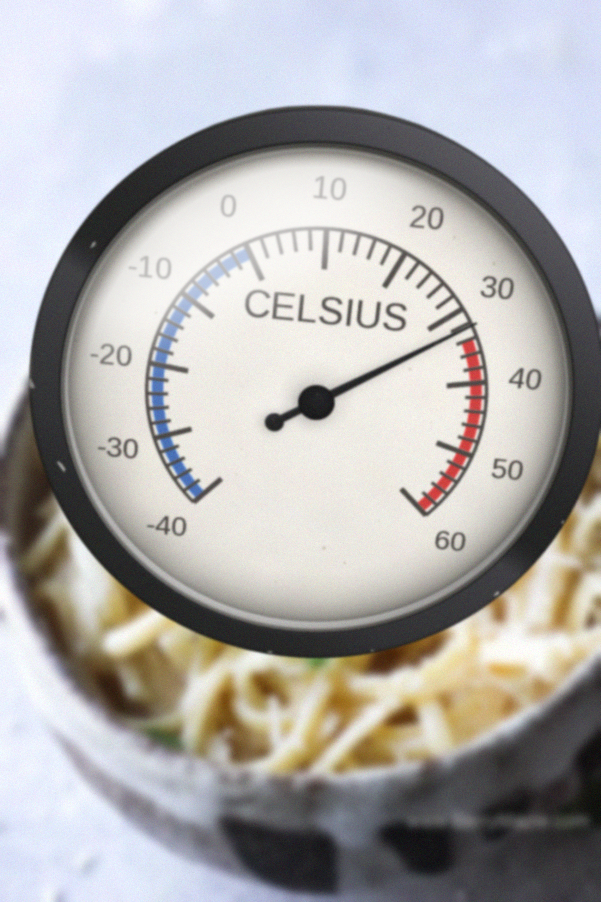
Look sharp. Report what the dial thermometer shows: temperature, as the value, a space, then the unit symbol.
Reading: 32 °C
